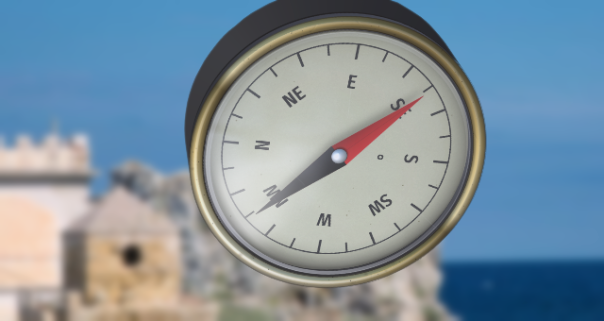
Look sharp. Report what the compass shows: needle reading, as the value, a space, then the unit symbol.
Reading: 135 °
